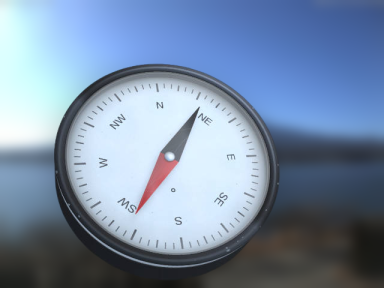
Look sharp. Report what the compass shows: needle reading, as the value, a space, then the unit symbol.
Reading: 215 °
